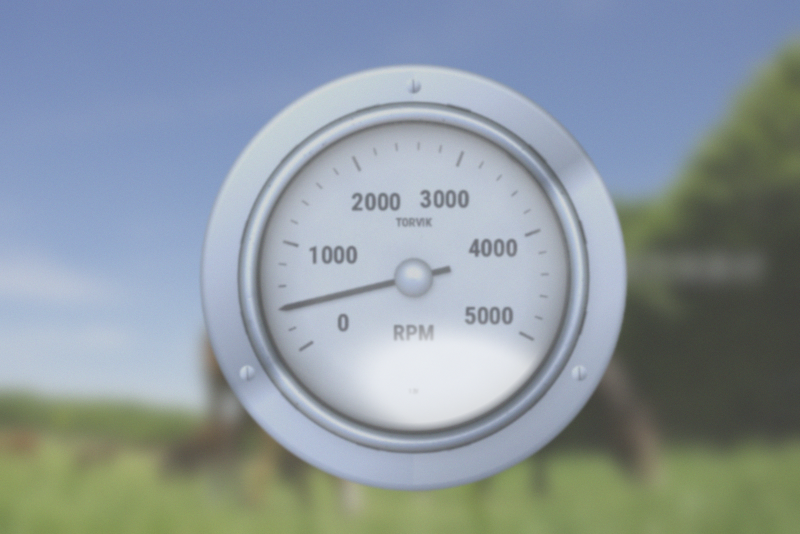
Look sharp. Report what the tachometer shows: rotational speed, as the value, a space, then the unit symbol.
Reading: 400 rpm
